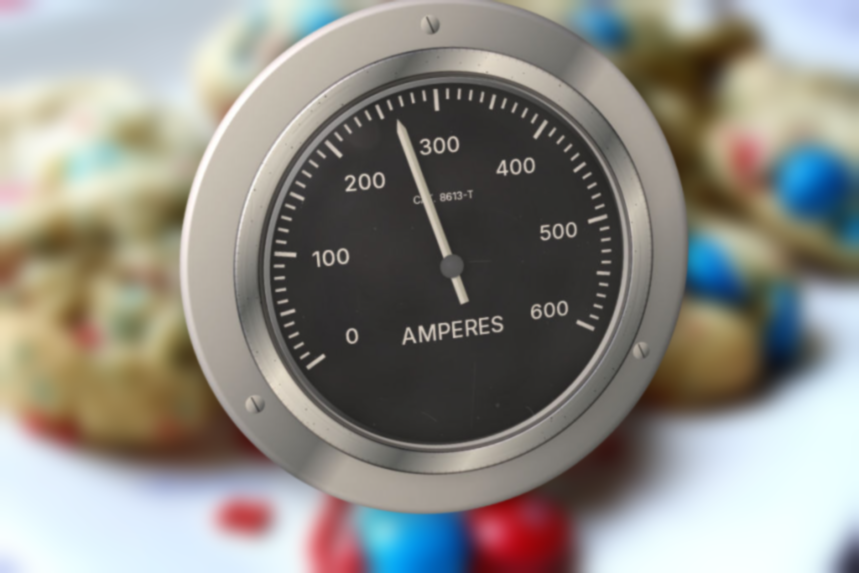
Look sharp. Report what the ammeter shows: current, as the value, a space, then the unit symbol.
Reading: 260 A
